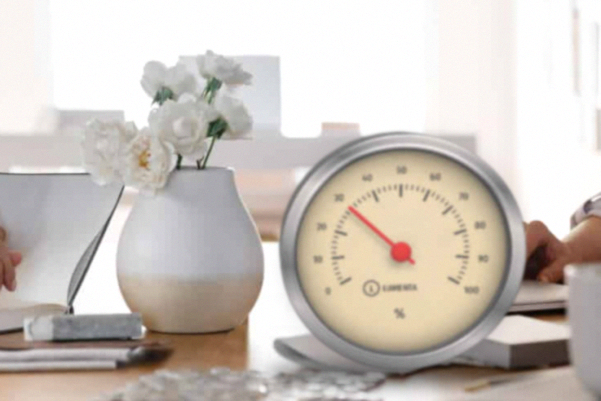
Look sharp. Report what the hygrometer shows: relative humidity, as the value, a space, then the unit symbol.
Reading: 30 %
